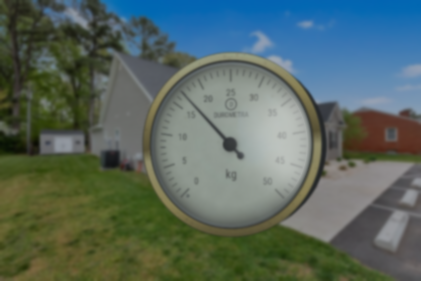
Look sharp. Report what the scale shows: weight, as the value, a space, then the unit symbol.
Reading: 17 kg
